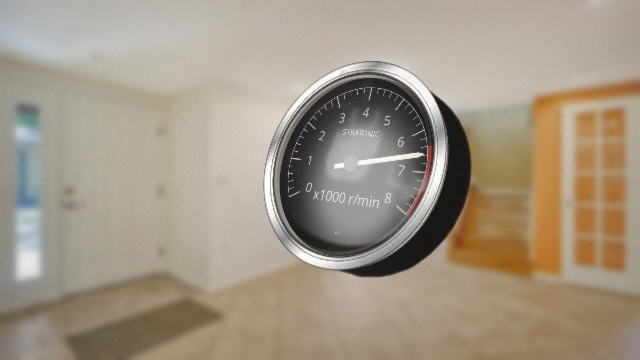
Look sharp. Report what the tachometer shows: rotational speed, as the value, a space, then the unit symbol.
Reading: 6600 rpm
